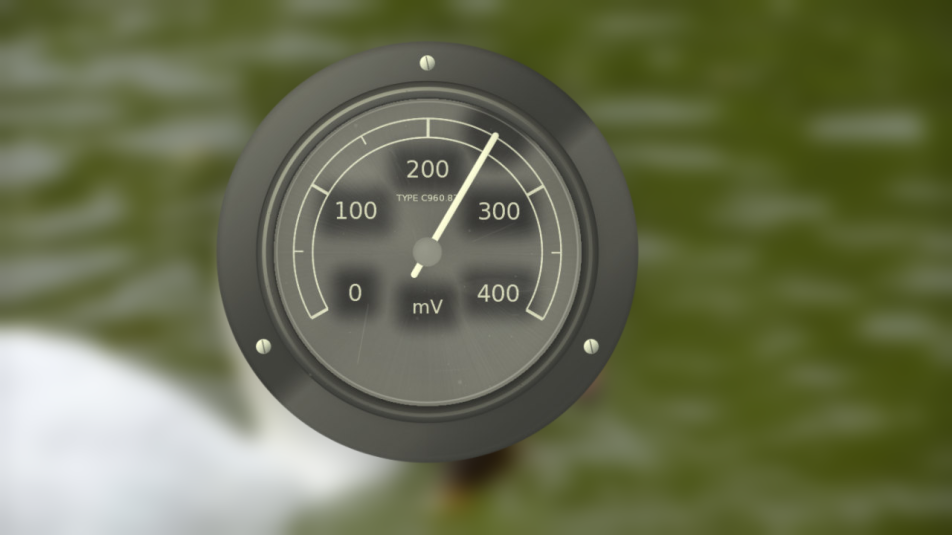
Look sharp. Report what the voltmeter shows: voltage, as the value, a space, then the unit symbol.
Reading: 250 mV
